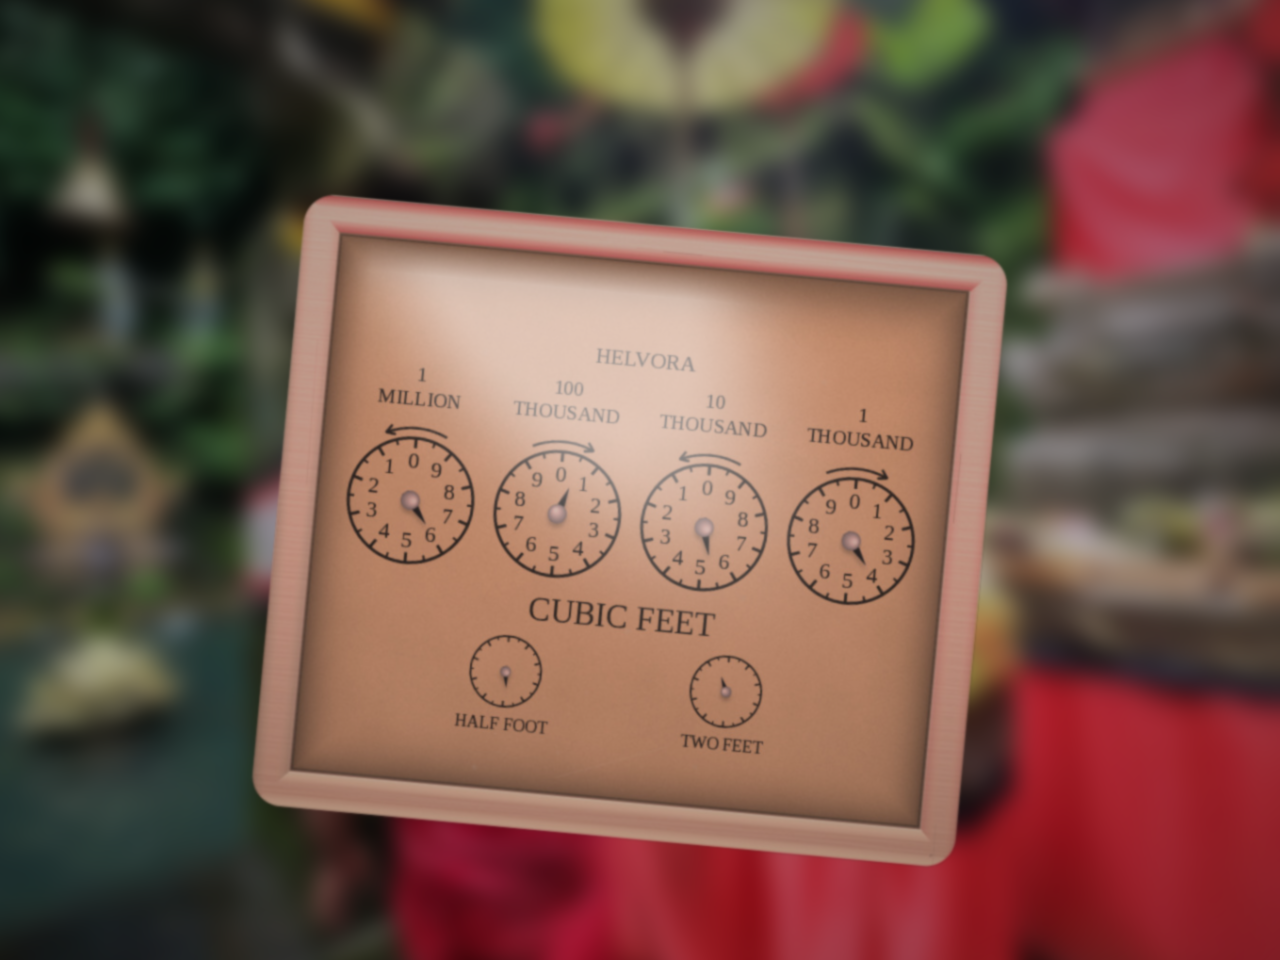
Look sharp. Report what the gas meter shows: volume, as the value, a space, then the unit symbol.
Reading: 605400 ft³
